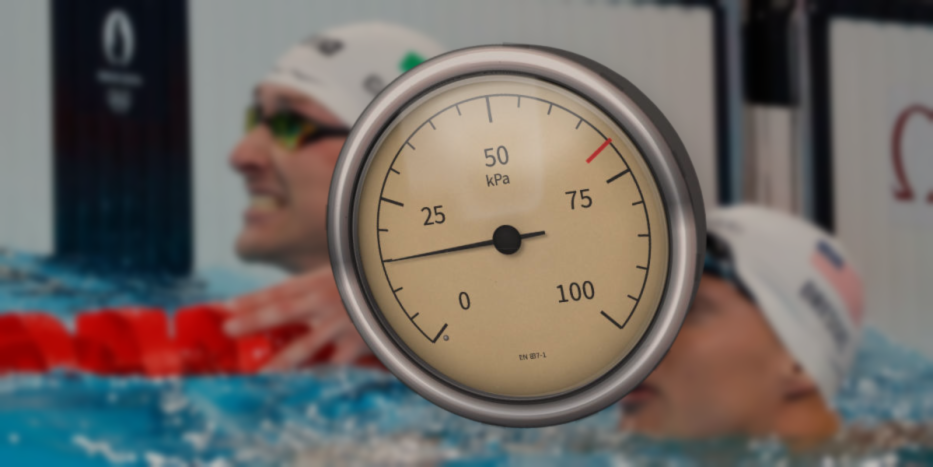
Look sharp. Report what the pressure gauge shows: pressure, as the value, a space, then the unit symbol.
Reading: 15 kPa
